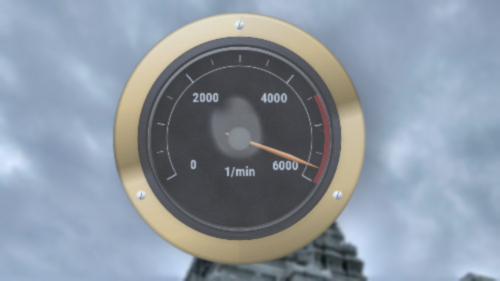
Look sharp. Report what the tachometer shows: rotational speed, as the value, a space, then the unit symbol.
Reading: 5750 rpm
